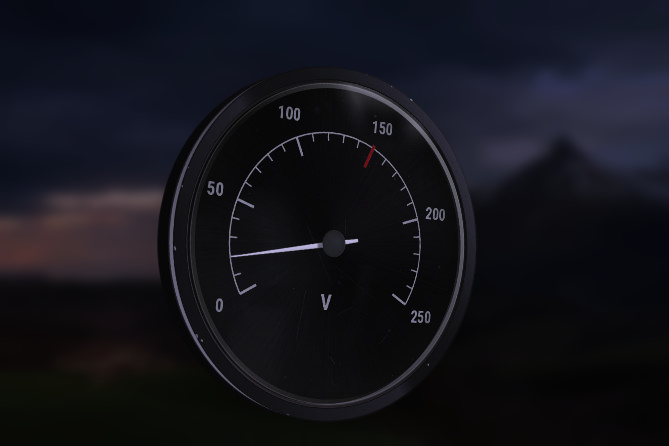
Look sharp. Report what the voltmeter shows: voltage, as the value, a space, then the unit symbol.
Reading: 20 V
